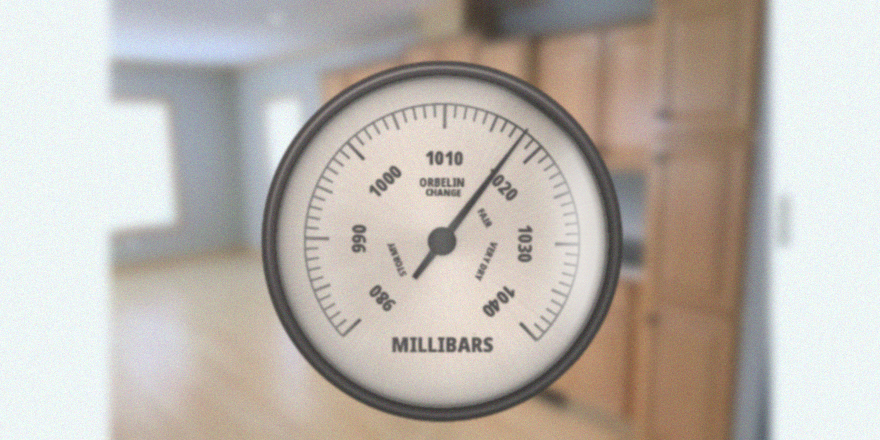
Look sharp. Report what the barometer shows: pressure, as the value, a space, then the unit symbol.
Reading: 1018 mbar
